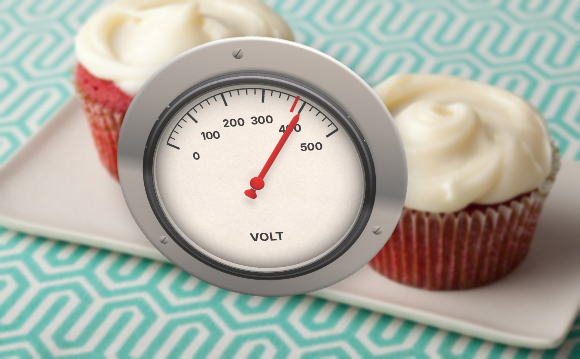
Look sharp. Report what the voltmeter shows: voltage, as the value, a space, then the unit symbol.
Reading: 400 V
